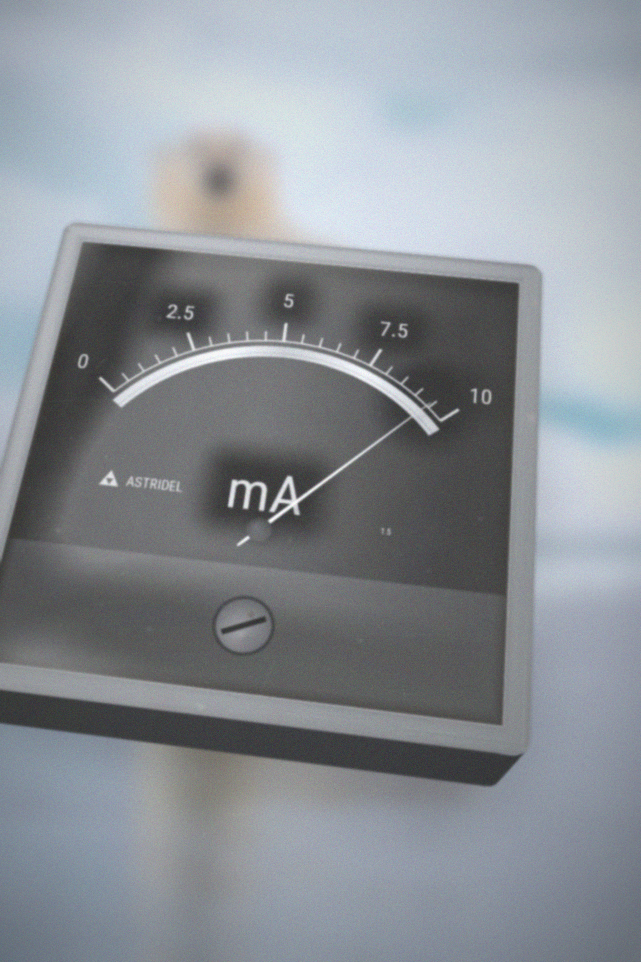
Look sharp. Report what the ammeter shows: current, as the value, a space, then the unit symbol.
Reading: 9.5 mA
